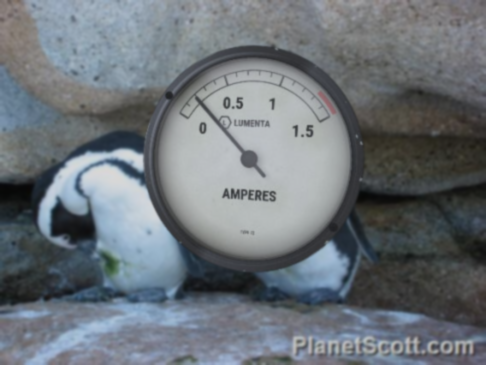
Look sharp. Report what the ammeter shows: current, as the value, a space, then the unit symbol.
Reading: 0.2 A
